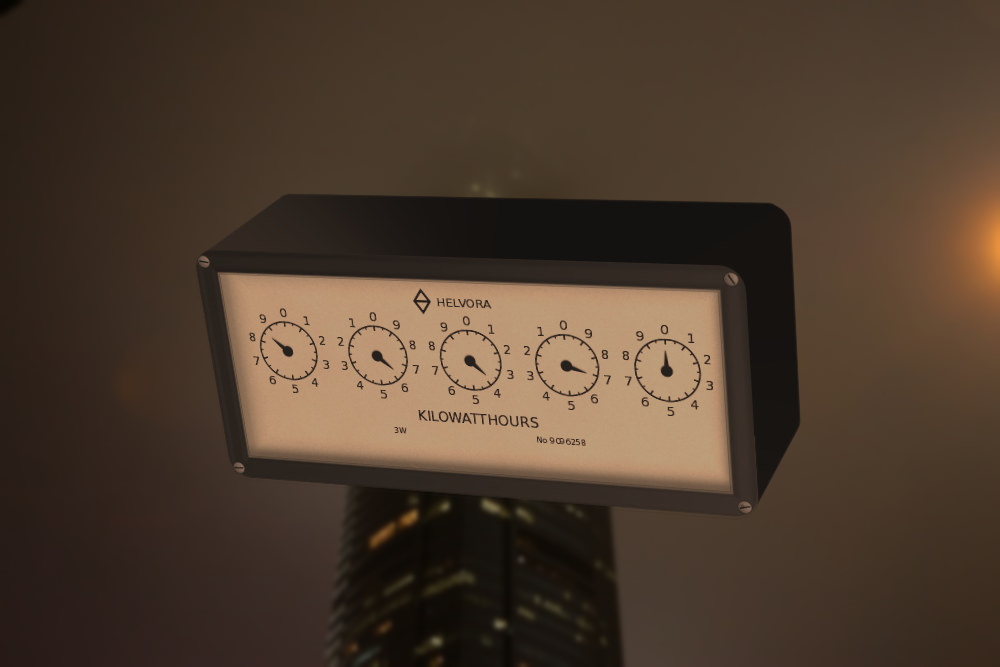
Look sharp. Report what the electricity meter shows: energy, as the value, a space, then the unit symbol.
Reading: 86370 kWh
